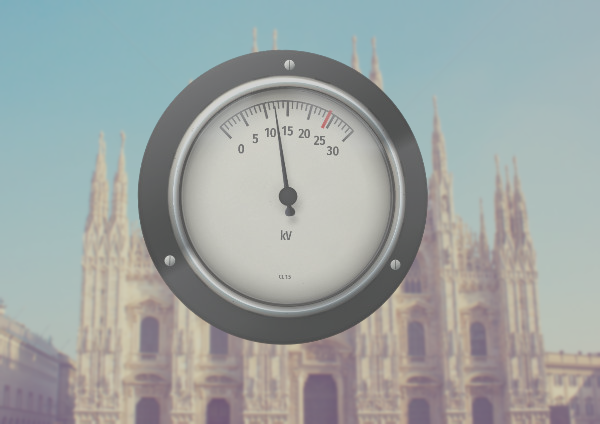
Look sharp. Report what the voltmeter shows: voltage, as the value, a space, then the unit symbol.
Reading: 12 kV
